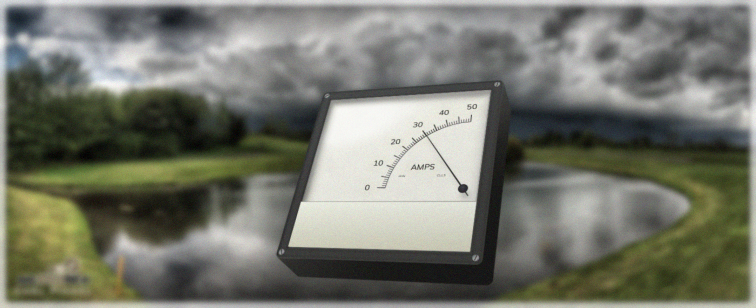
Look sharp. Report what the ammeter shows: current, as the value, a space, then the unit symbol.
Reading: 30 A
